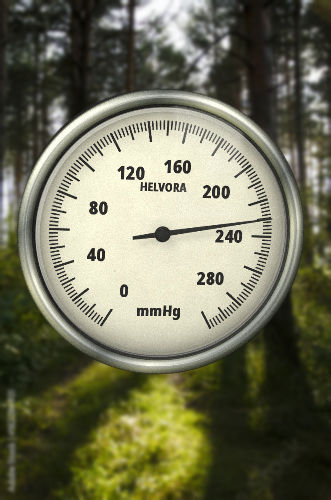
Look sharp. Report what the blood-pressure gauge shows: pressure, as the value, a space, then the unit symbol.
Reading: 230 mmHg
